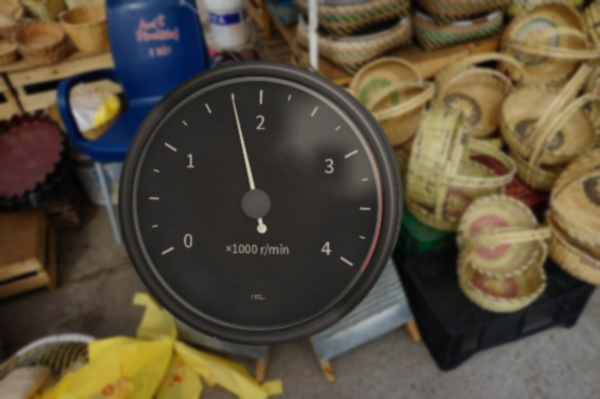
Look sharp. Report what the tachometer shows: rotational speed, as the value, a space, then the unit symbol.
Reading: 1750 rpm
